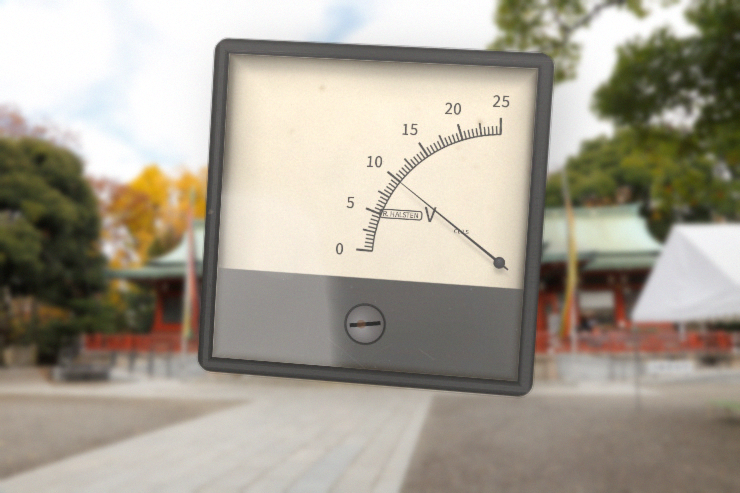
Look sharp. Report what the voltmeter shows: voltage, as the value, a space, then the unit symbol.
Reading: 10 V
